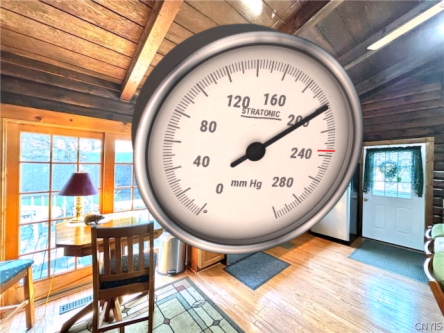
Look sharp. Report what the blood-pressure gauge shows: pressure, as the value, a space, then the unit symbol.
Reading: 200 mmHg
